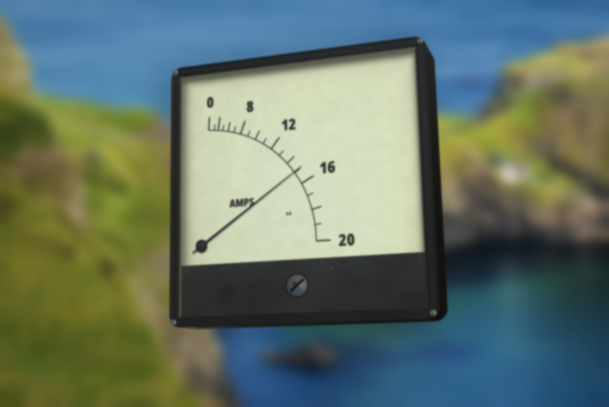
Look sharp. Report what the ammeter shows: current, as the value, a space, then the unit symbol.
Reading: 15 A
